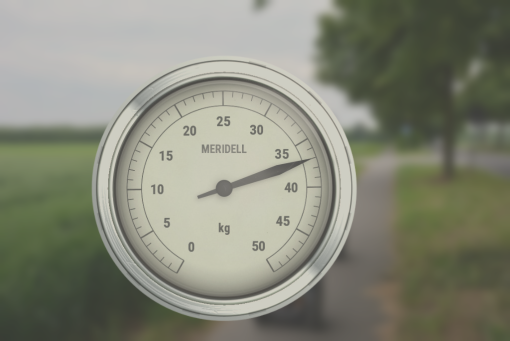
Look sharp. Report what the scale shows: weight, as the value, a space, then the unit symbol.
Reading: 37 kg
